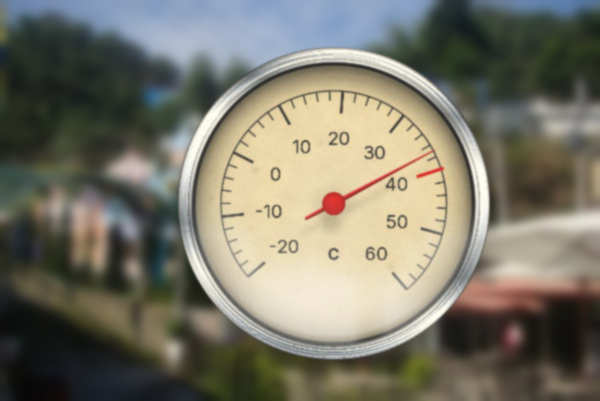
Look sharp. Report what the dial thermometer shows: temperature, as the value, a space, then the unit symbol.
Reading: 37 °C
